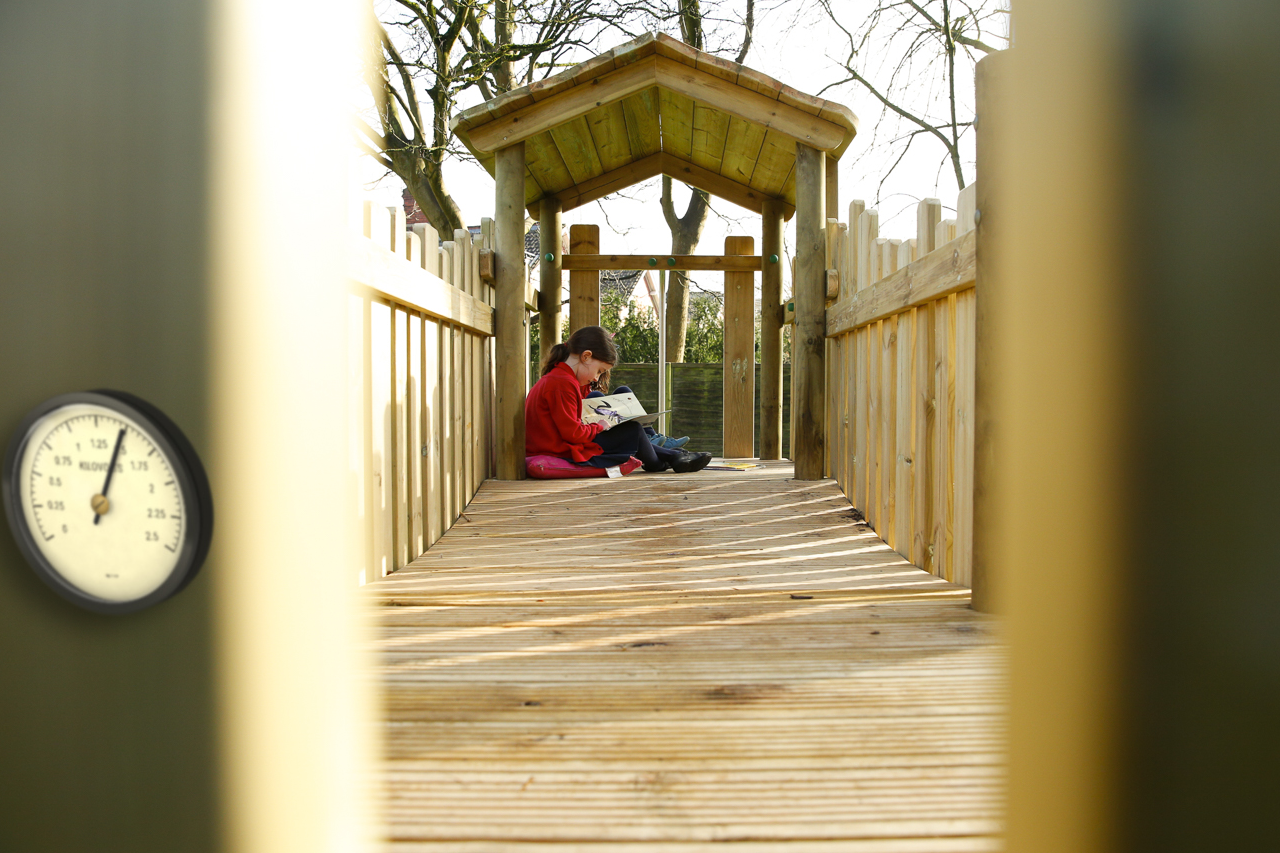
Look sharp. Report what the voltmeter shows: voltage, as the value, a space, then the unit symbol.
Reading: 1.5 kV
